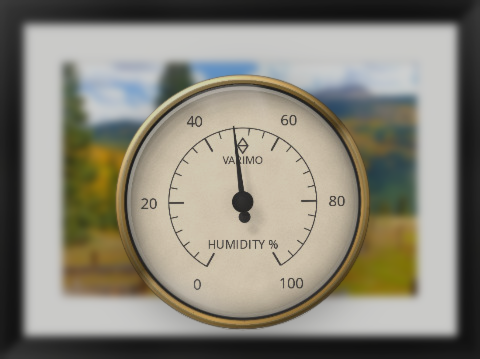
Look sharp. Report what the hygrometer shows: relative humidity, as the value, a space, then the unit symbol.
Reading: 48 %
